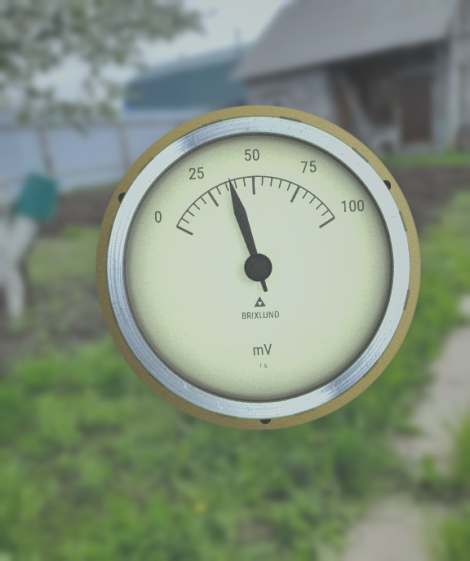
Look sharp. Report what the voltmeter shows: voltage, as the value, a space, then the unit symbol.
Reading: 37.5 mV
